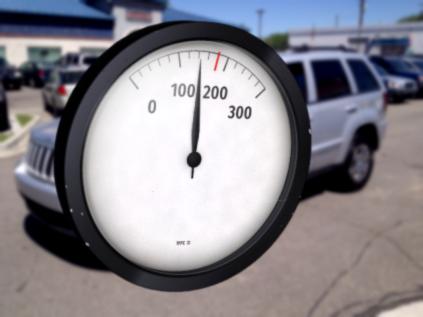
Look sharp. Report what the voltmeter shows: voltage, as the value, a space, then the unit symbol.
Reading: 140 V
